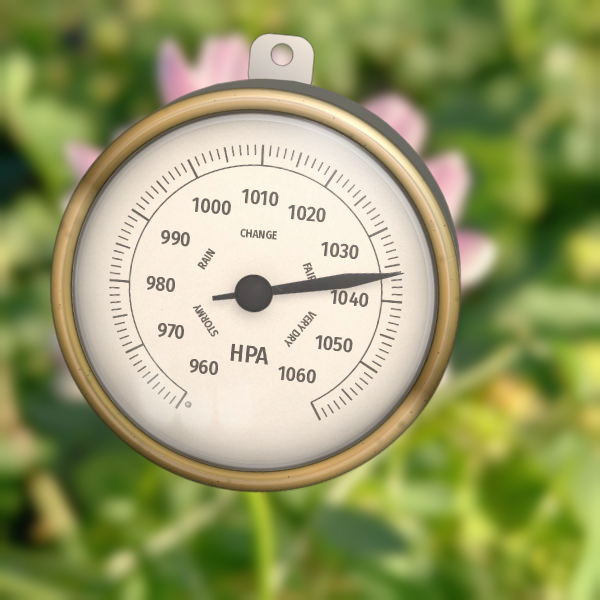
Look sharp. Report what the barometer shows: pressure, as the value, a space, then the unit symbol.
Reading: 1036 hPa
